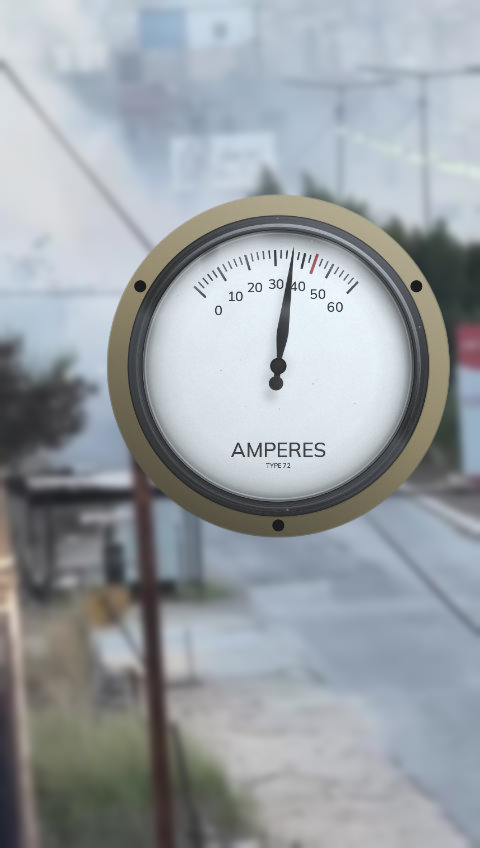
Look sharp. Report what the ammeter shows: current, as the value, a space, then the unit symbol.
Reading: 36 A
